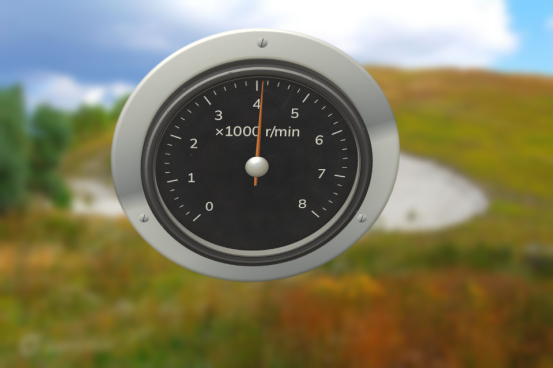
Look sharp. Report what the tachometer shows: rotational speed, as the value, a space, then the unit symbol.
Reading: 4100 rpm
